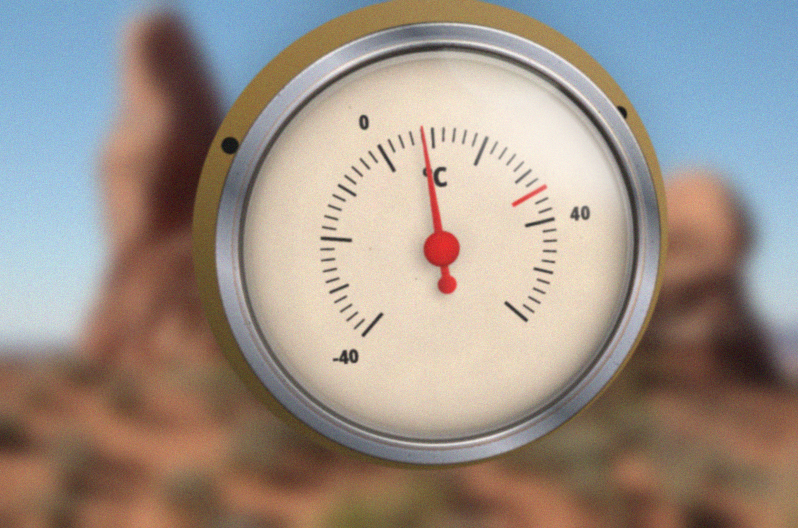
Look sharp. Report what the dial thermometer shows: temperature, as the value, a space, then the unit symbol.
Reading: 8 °C
